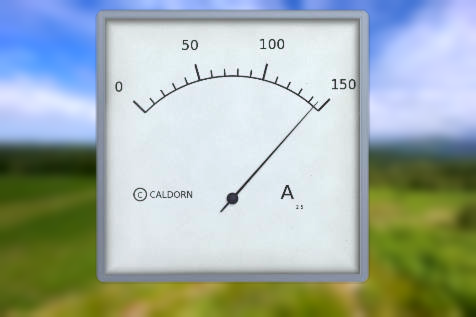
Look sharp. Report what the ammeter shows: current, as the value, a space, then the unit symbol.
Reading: 145 A
